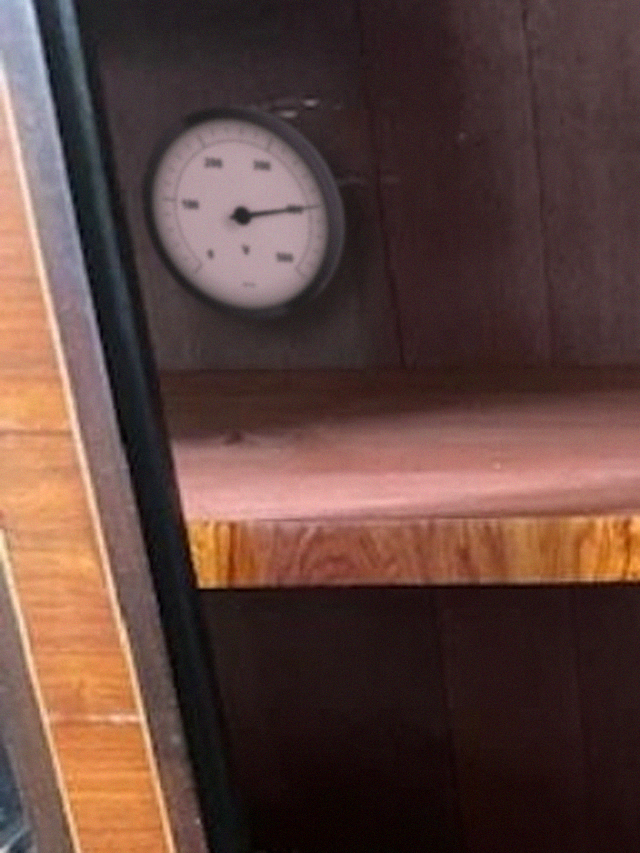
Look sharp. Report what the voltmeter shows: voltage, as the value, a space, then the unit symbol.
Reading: 400 V
